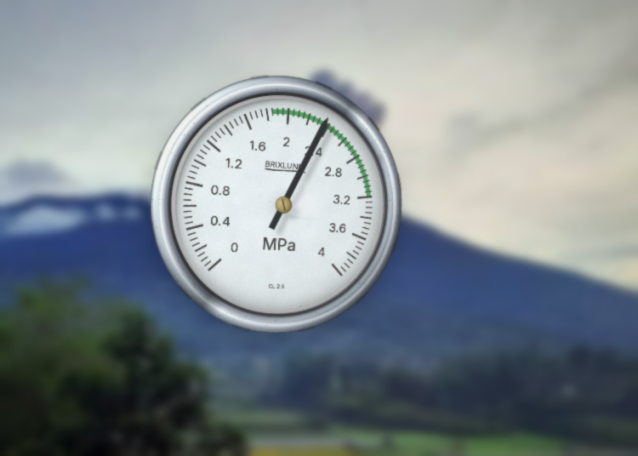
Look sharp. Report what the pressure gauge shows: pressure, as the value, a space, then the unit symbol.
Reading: 2.35 MPa
